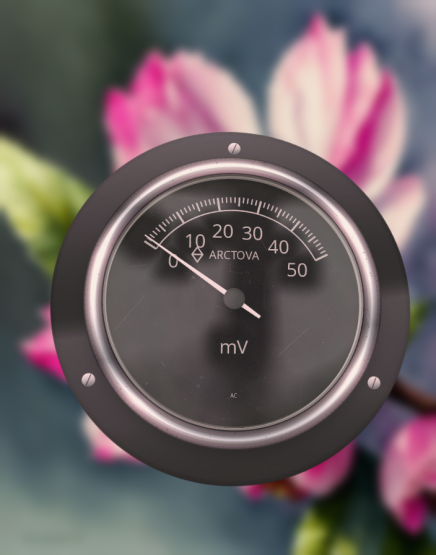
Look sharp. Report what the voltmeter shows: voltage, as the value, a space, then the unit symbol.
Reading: 1 mV
